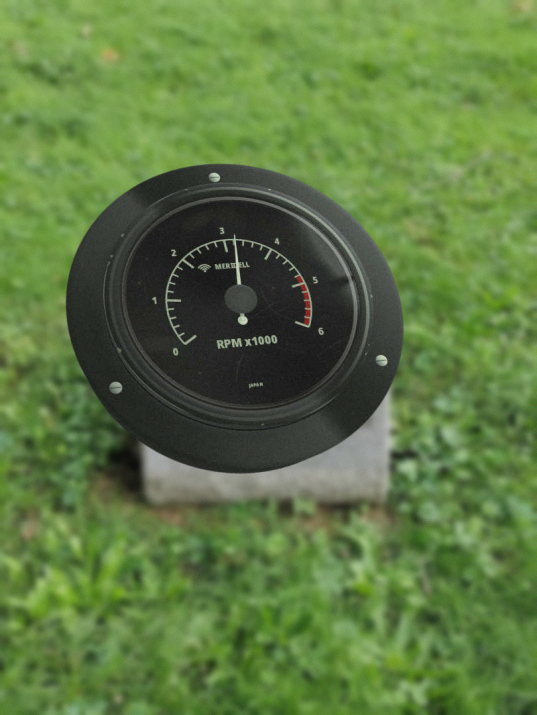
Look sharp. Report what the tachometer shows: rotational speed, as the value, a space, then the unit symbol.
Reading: 3200 rpm
